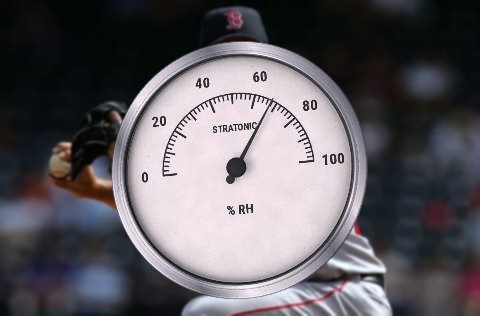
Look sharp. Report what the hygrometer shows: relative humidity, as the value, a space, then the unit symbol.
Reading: 68 %
